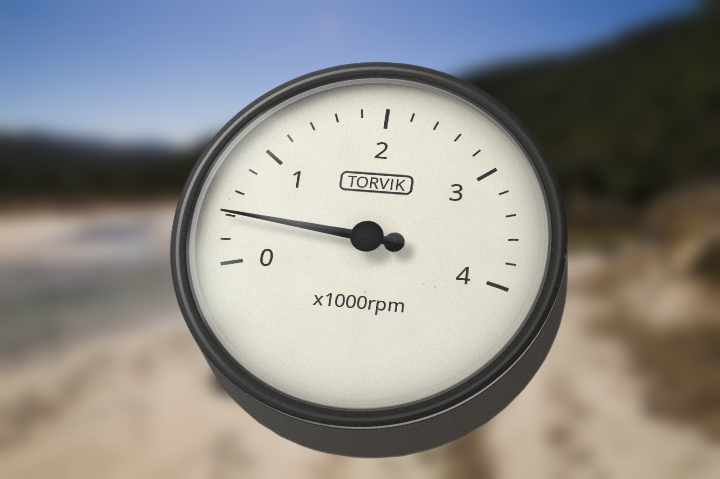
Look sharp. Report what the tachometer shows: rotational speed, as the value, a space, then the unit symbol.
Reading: 400 rpm
